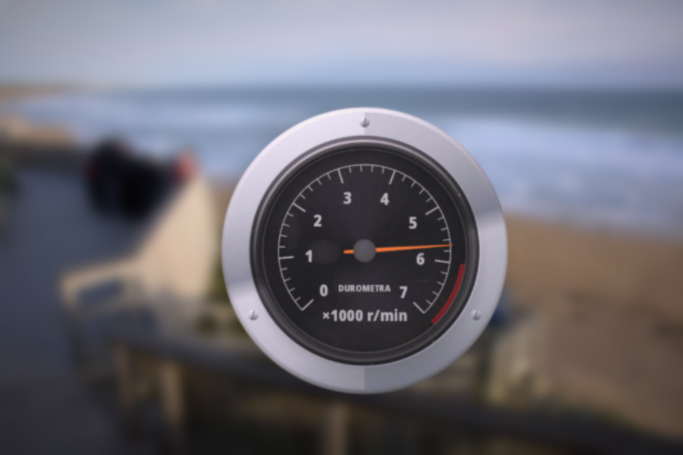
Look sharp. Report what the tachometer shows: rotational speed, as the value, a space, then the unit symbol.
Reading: 5700 rpm
